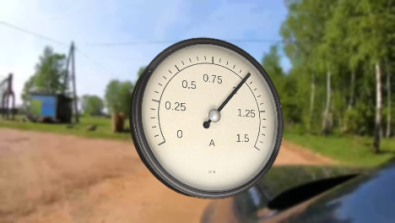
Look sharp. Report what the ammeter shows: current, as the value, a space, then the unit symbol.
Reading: 1 A
